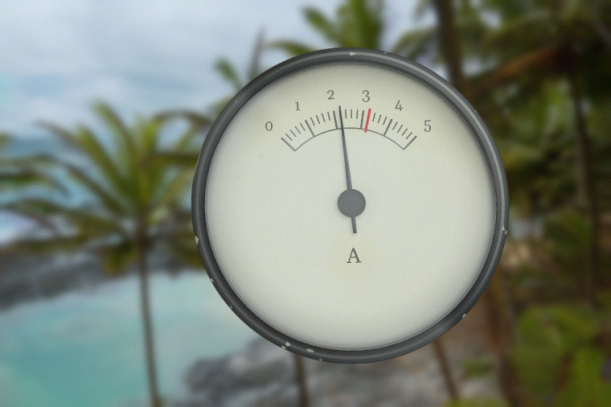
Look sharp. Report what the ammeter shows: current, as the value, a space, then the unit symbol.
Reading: 2.2 A
